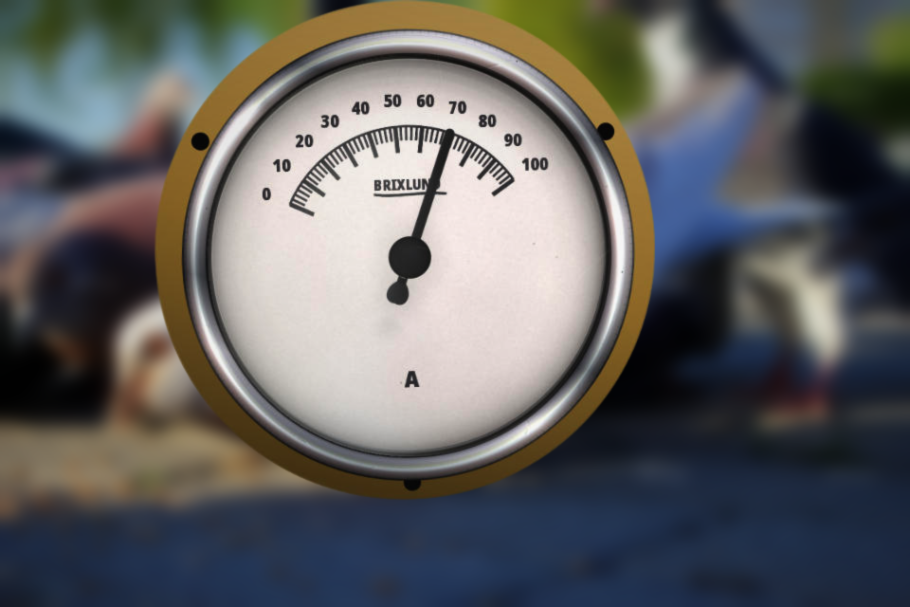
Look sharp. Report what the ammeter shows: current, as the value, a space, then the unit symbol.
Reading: 70 A
